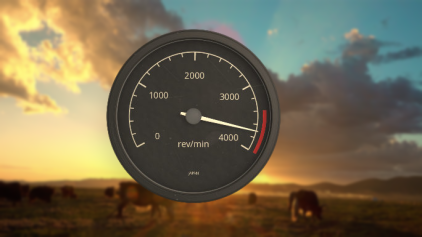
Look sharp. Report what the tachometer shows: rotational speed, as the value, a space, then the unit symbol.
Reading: 3700 rpm
